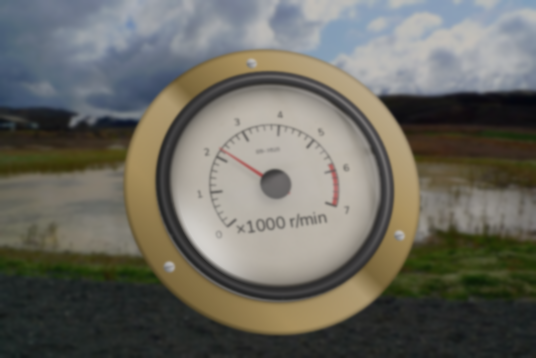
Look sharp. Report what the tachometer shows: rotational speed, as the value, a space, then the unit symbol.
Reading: 2200 rpm
